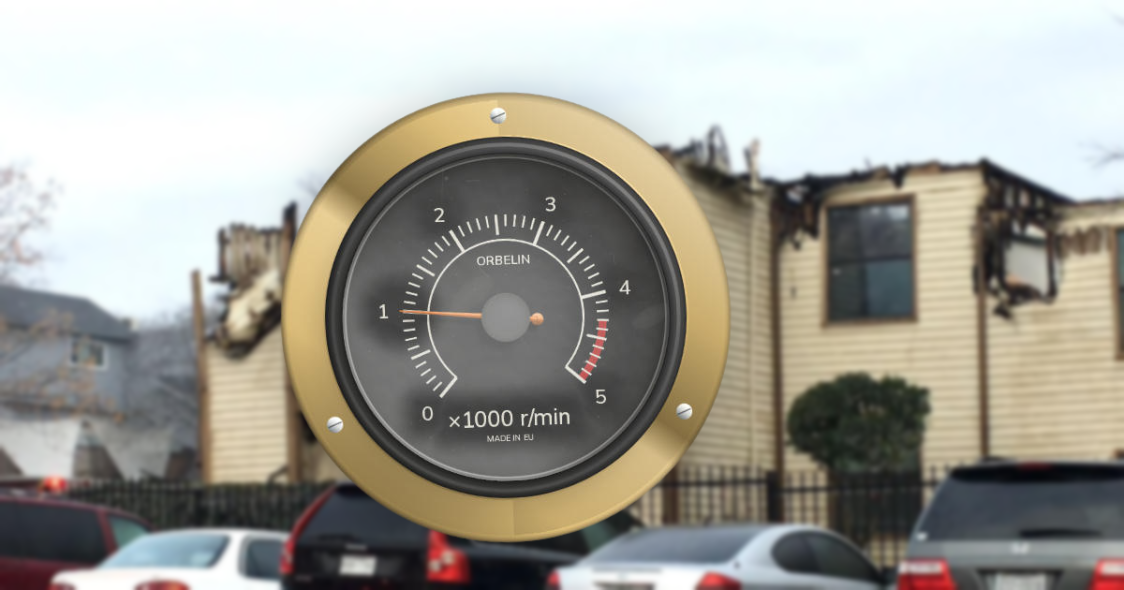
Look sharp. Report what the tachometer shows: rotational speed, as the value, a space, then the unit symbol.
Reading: 1000 rpm
